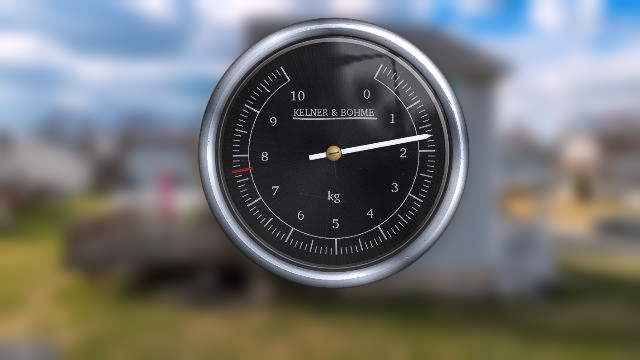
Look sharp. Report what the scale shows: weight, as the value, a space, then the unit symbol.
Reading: 1.7 kg
